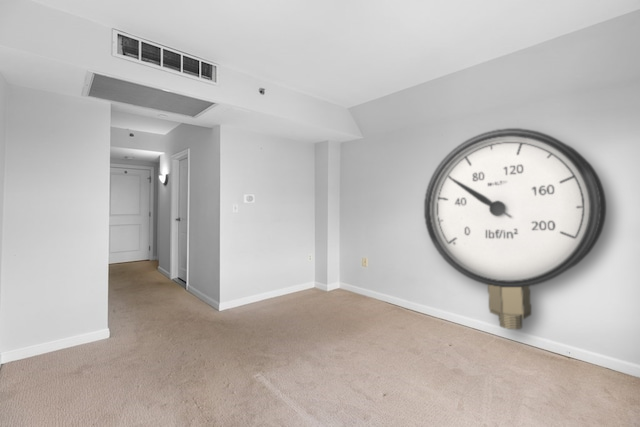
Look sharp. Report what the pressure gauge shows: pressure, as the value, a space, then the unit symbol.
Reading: 60 psi
